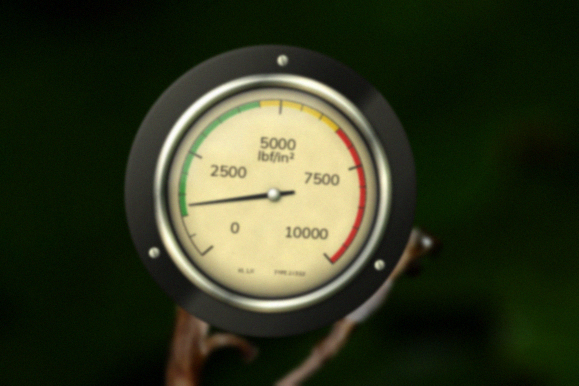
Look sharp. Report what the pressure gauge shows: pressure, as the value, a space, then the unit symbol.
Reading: 1250 psi
